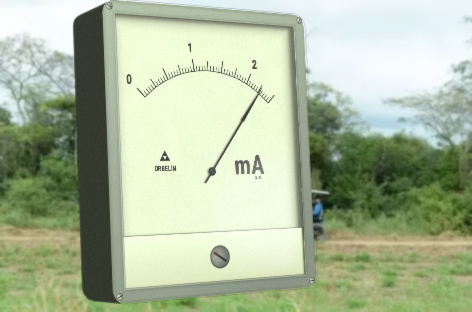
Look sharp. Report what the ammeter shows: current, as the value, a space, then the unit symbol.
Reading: 2.25 mA
